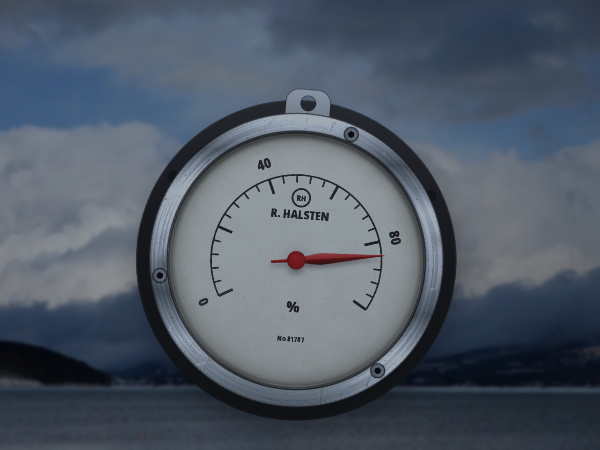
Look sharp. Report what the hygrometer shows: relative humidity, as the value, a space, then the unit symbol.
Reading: 84 %
